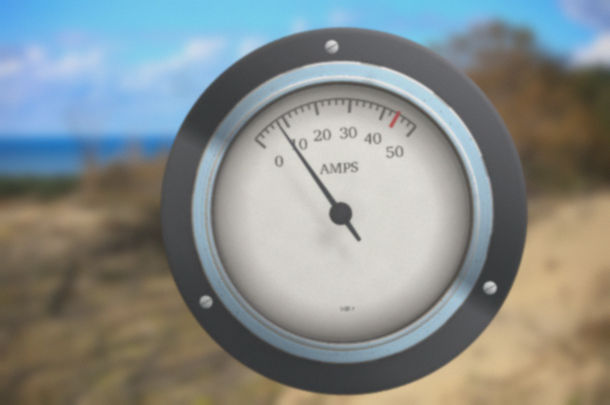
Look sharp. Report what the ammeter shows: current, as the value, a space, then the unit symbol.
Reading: 8 A
